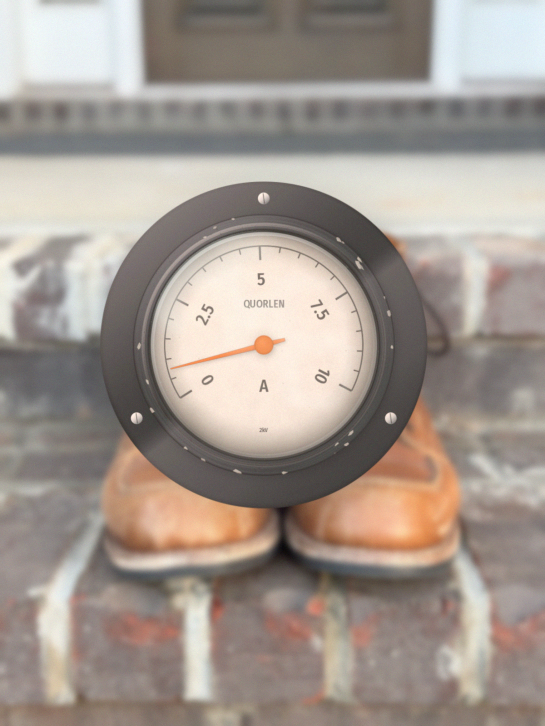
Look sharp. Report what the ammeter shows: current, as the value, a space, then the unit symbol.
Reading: 0.75 A
